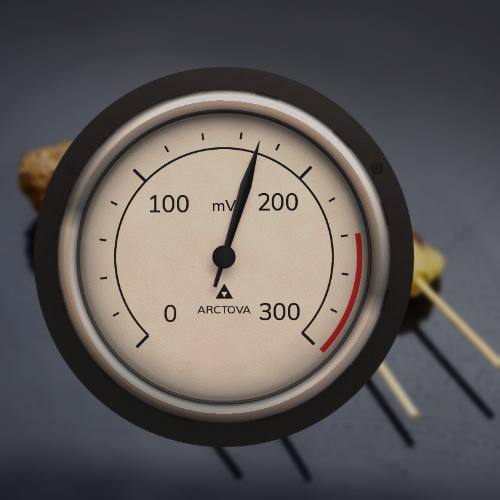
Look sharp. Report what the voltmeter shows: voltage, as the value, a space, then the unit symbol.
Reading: 170 mV
